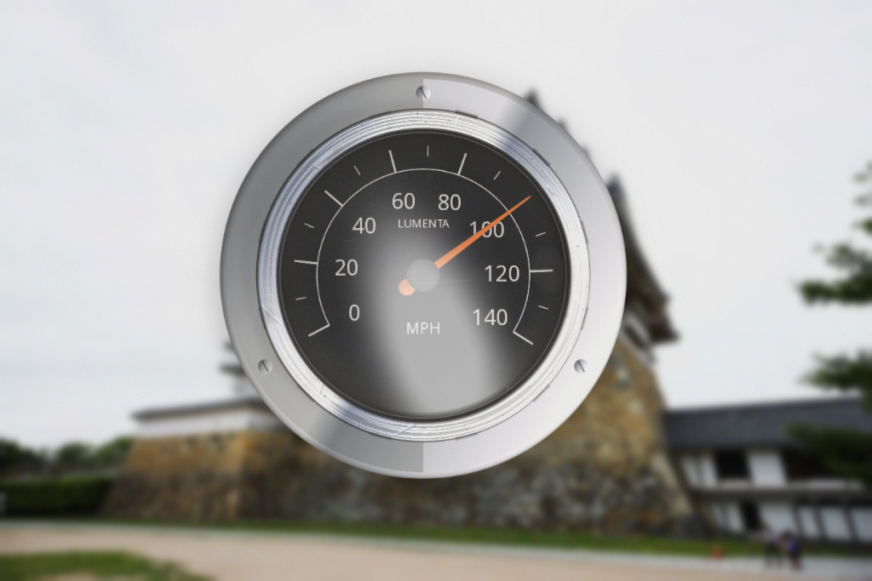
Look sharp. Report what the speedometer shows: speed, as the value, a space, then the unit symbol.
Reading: 100 mph
